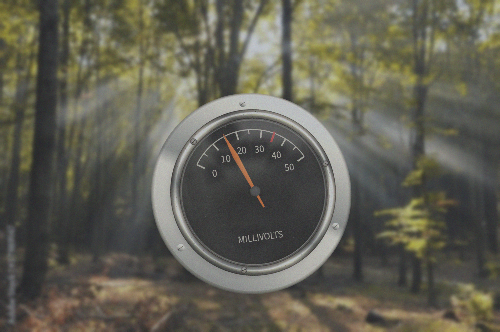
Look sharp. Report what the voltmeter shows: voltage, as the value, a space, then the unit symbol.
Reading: 15 mV
